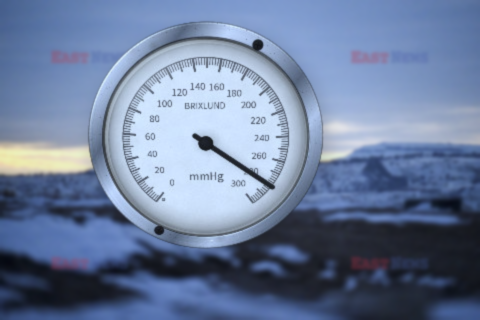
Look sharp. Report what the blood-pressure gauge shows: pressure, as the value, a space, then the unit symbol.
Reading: 280 mmHg
